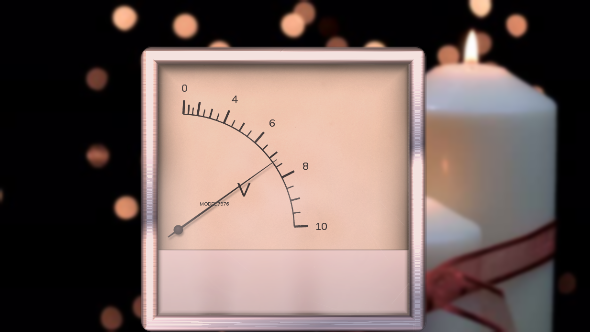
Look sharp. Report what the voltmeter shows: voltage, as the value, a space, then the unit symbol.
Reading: 7.25 V
